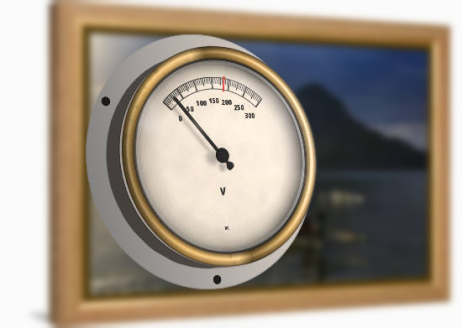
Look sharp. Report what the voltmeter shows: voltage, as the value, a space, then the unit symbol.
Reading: 25 V
